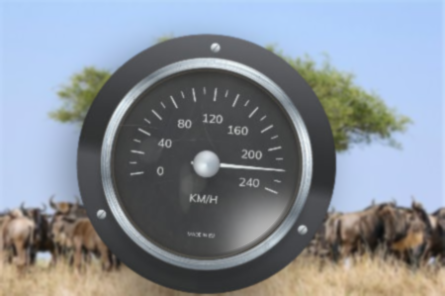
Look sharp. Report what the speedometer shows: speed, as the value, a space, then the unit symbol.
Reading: 220 km/h
